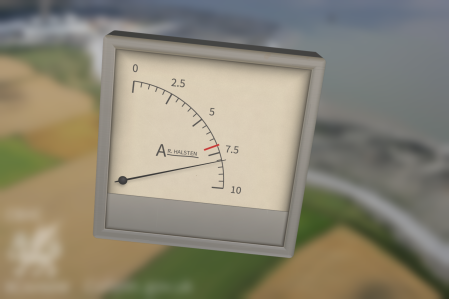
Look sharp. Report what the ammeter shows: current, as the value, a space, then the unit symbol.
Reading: 8 A
